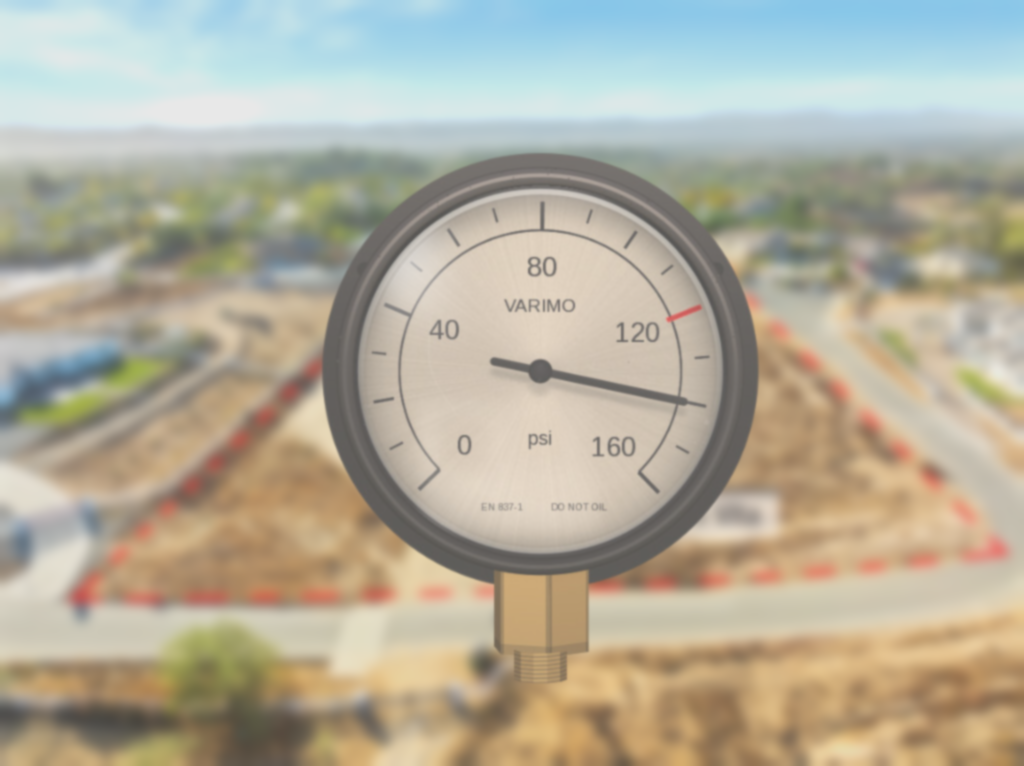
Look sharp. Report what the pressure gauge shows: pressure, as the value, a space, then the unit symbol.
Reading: 140 psi
